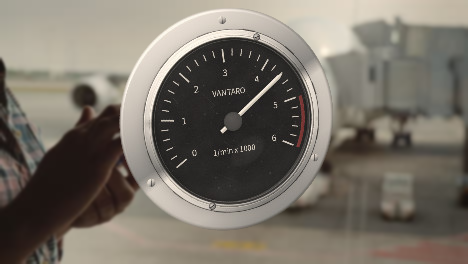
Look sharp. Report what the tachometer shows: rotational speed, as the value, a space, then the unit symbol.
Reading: 4400 rpm
